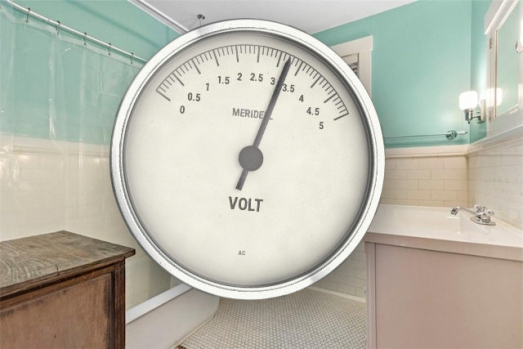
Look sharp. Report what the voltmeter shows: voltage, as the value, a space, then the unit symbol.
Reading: 3.2 V
